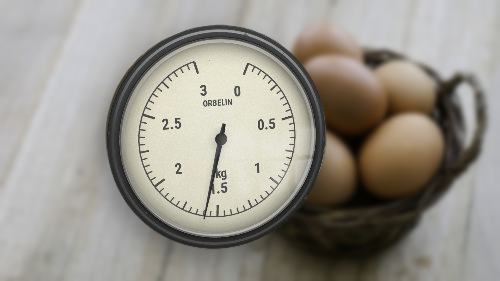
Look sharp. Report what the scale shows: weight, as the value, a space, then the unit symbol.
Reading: 1.6 kg
